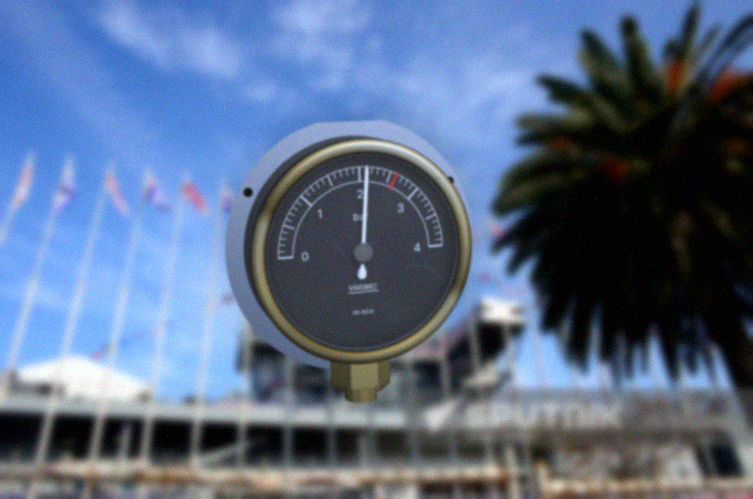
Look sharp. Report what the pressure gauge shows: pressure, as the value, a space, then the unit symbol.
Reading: 2.1 bar
